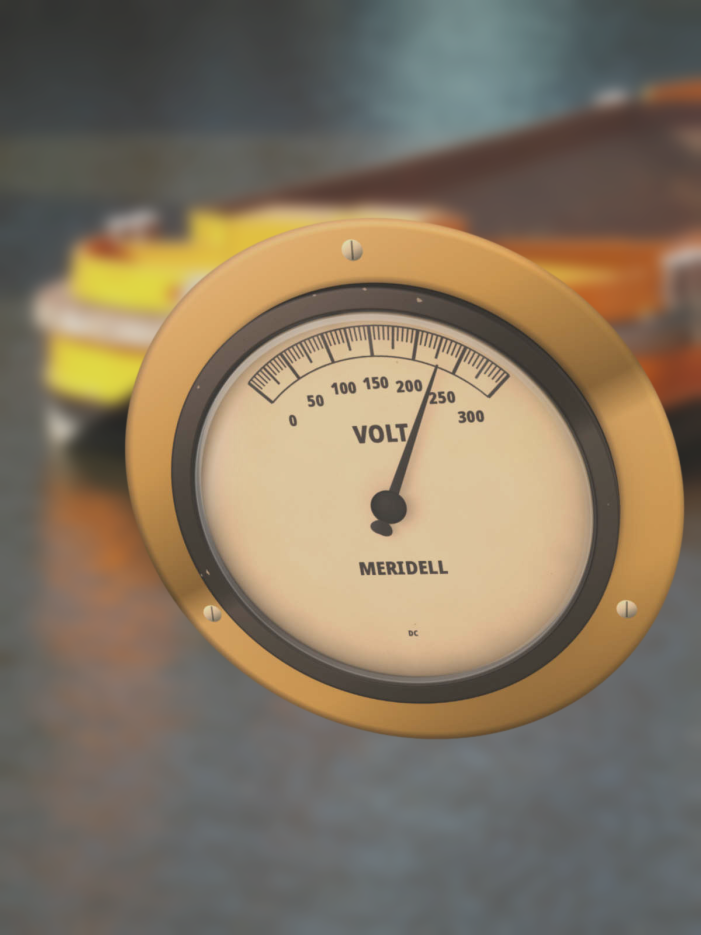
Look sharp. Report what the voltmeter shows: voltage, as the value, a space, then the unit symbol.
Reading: 230 V
